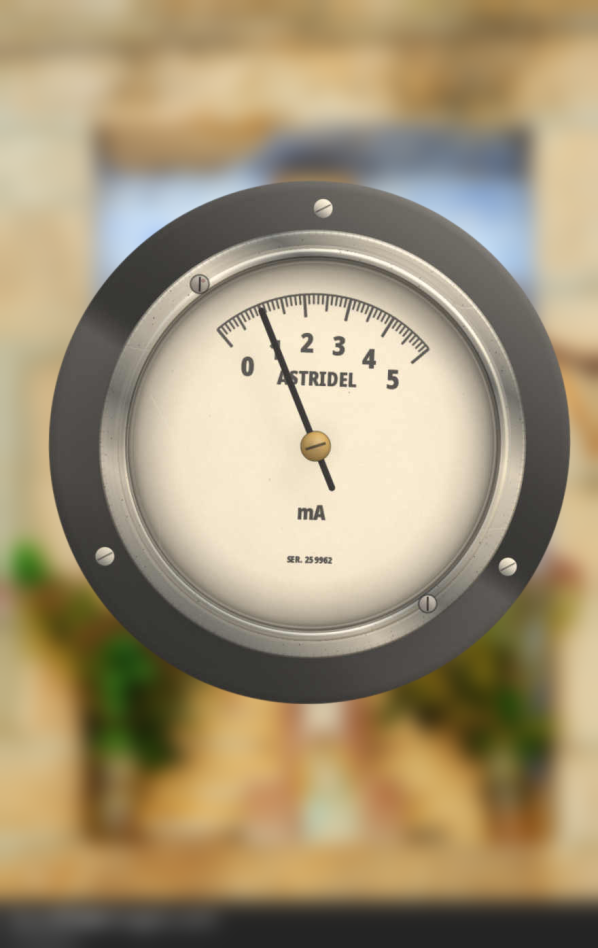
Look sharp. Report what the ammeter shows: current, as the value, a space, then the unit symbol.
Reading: 1 mA
